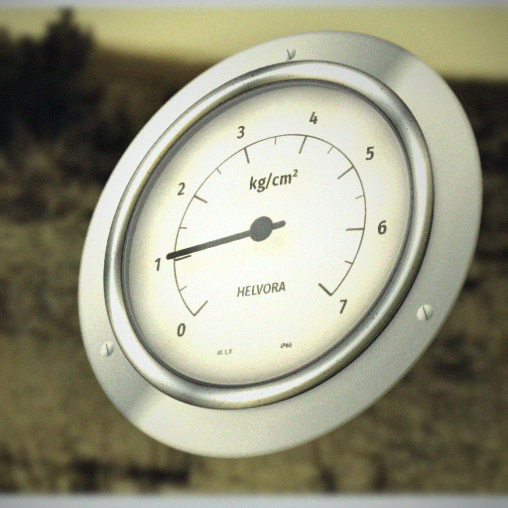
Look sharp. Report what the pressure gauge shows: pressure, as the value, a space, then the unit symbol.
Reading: 1 kg/cm²
